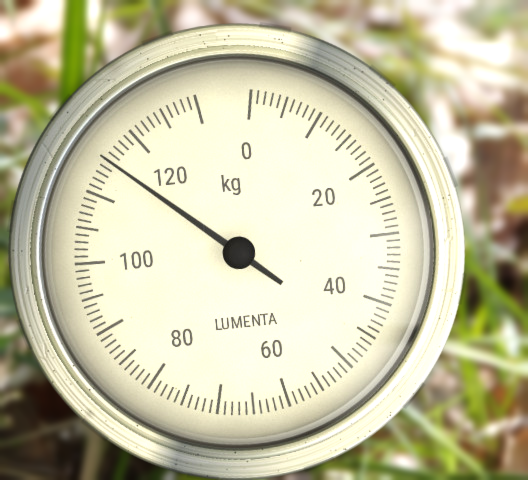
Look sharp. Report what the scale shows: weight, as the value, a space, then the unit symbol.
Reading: 115 kg
